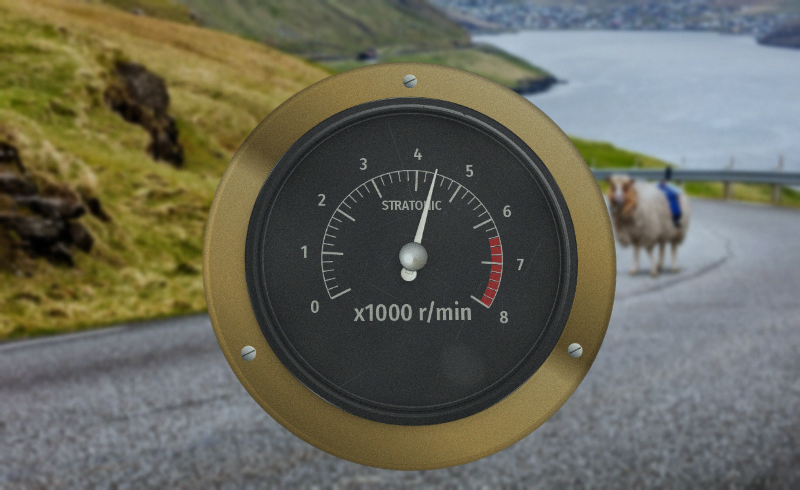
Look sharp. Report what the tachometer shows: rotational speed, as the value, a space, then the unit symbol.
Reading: 4400 rpm
